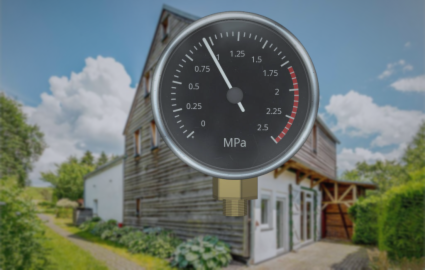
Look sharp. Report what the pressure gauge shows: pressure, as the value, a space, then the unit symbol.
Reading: 0.95 MPa
